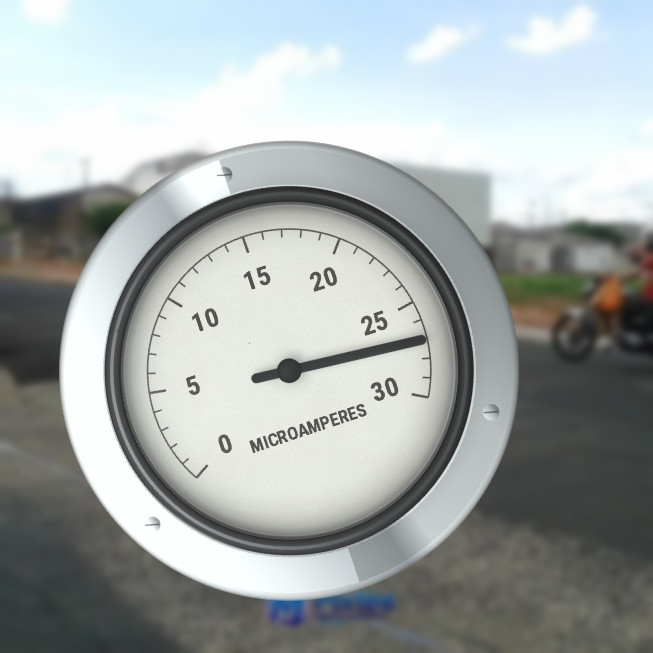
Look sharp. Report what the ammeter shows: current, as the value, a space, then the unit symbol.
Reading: 27 µA
